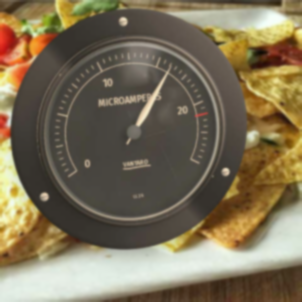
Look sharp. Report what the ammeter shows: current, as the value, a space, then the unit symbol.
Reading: 16 µA
